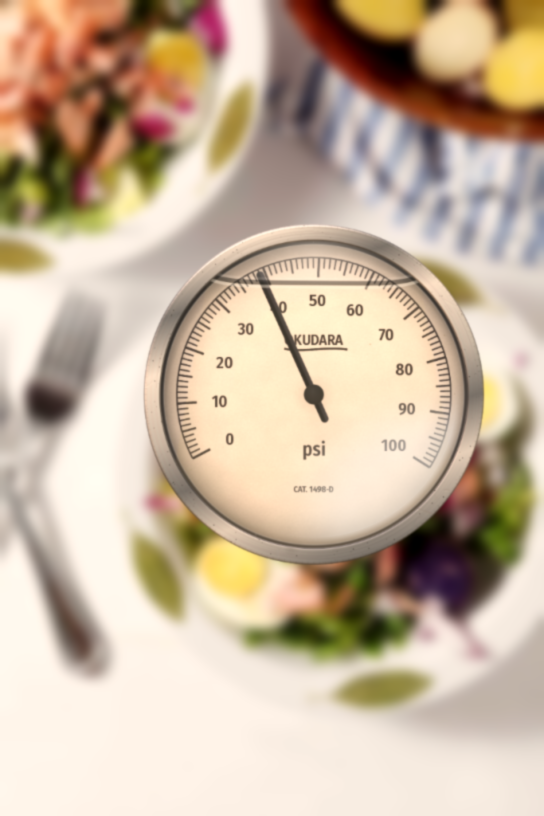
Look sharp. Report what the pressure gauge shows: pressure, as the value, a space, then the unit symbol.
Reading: 39 psi
